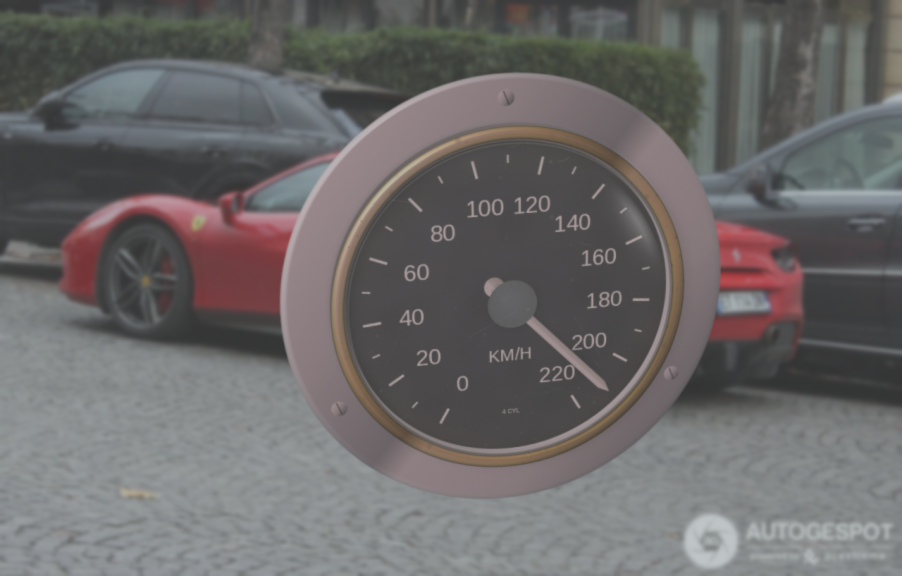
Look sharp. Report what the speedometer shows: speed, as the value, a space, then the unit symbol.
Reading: 210 km/h
